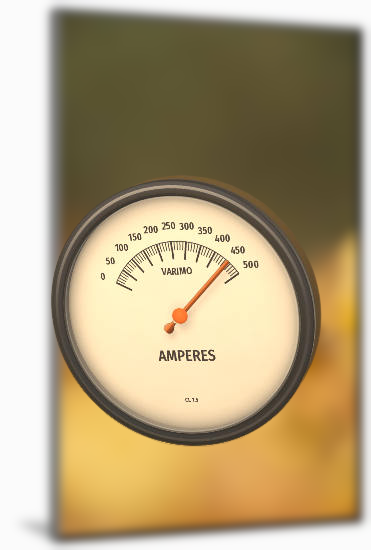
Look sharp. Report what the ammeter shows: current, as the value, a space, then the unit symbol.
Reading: 450 A
